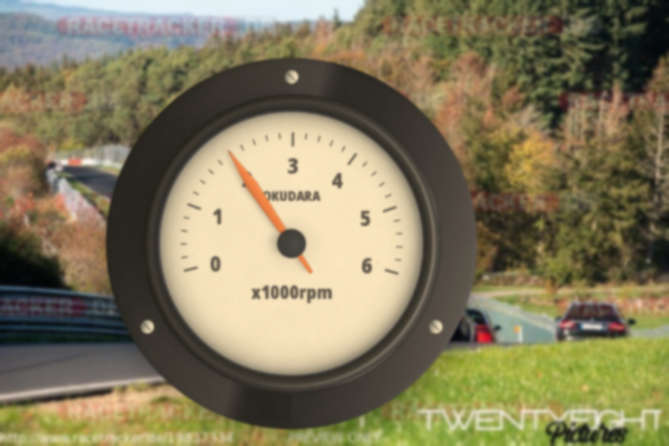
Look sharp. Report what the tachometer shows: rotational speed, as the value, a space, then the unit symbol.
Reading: 2000 rpm
